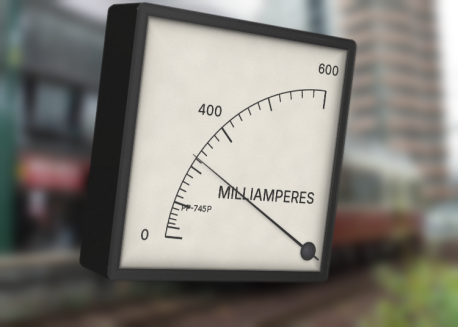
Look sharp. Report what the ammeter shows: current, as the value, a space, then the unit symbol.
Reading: 320 mA
